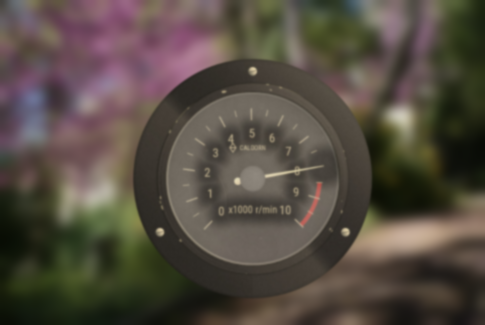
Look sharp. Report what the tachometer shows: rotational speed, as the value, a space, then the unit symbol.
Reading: 8000 rpm
